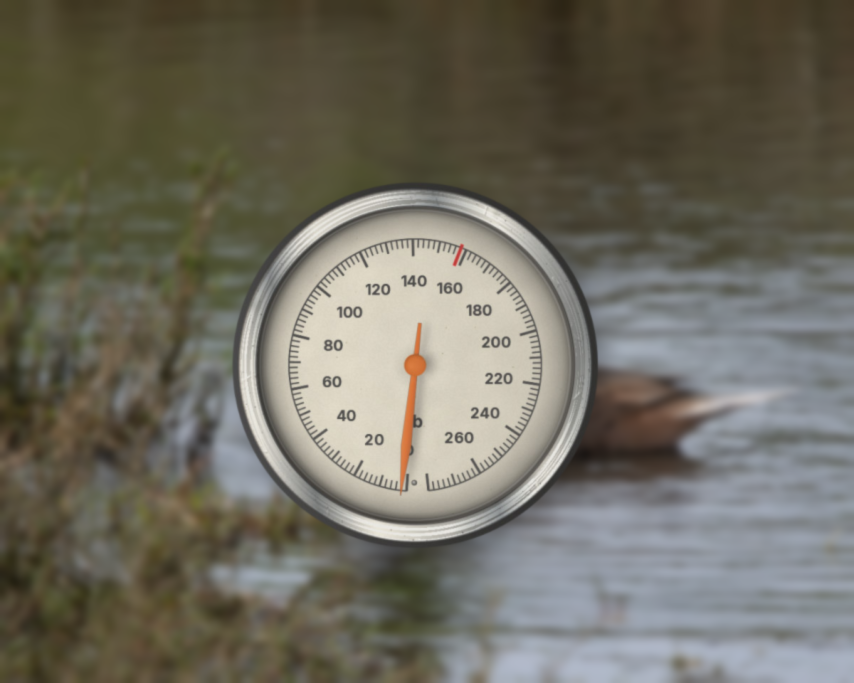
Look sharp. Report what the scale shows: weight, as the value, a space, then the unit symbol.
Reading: 2 lb
